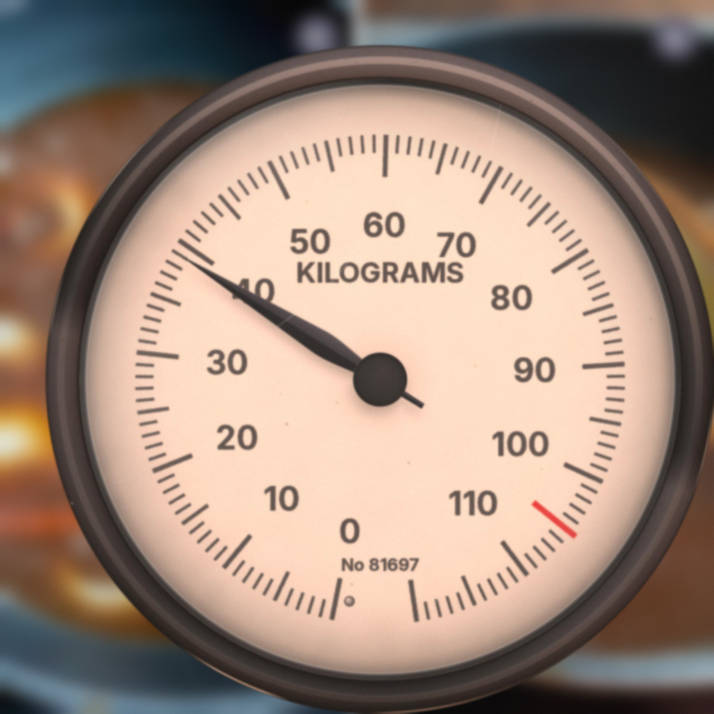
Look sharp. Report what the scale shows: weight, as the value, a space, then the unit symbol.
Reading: 39 kg
